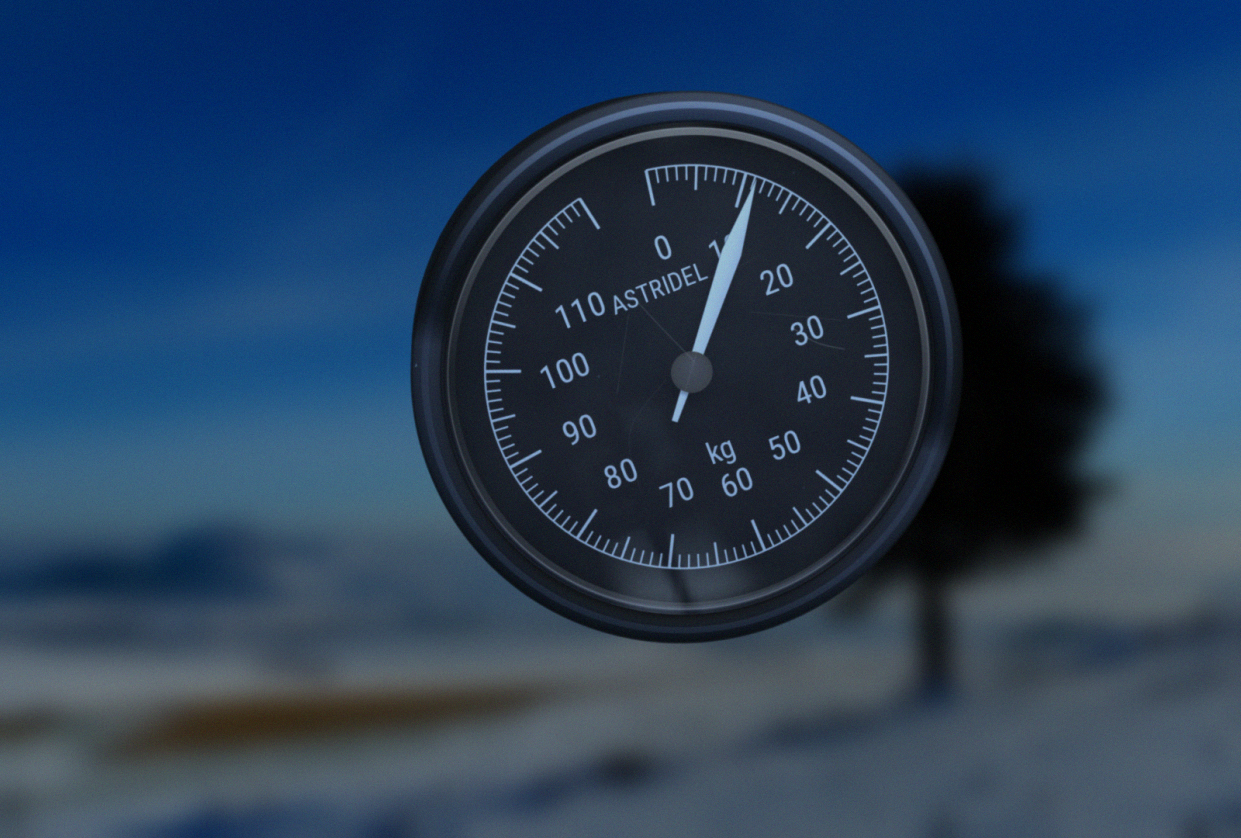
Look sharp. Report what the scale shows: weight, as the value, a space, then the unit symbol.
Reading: 11 kg
